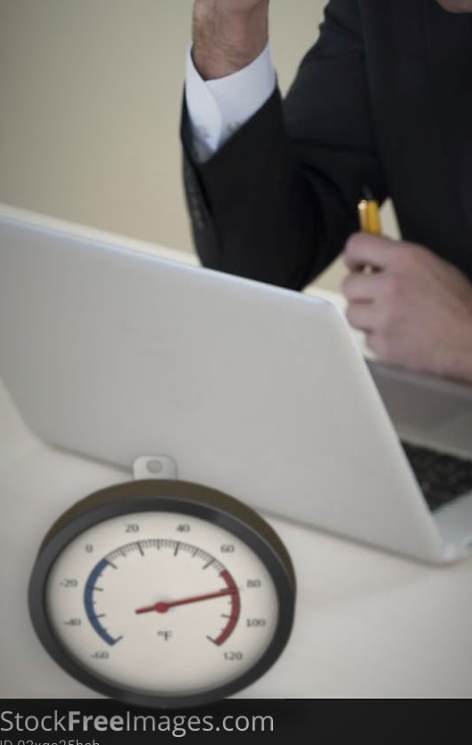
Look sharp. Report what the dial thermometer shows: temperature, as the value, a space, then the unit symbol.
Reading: 80 °F
